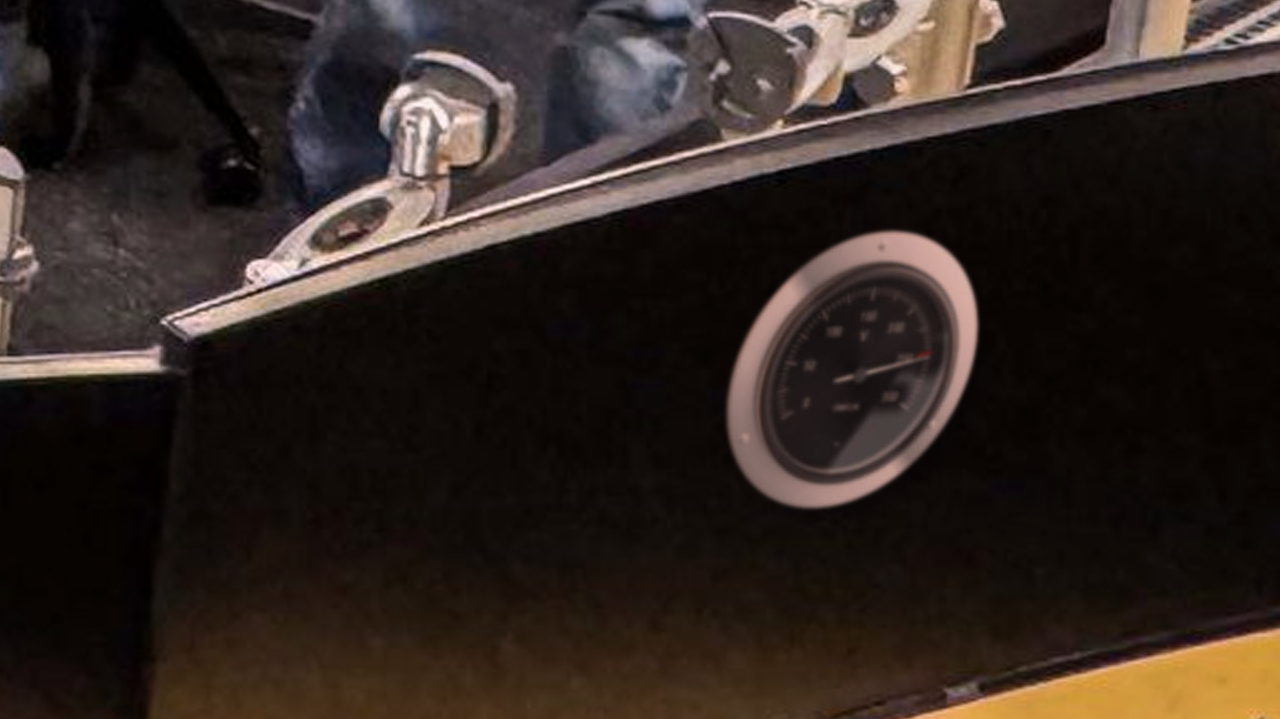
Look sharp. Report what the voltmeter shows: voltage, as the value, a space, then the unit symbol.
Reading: 250 V
